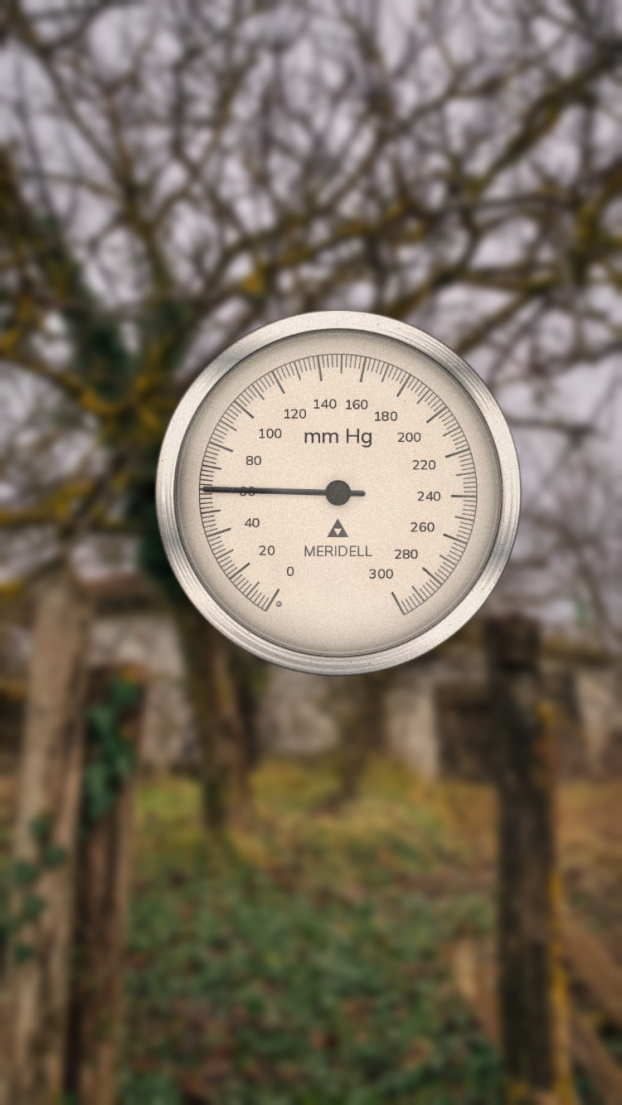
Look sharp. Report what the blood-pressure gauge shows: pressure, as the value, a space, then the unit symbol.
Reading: 60 mmHg
